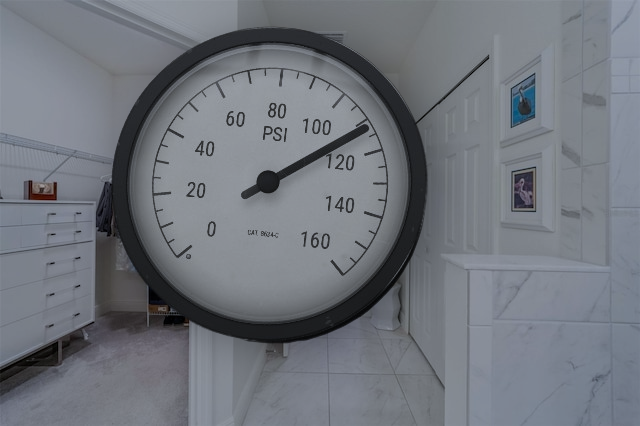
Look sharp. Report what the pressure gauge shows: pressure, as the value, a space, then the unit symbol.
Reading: 112.5 psi
